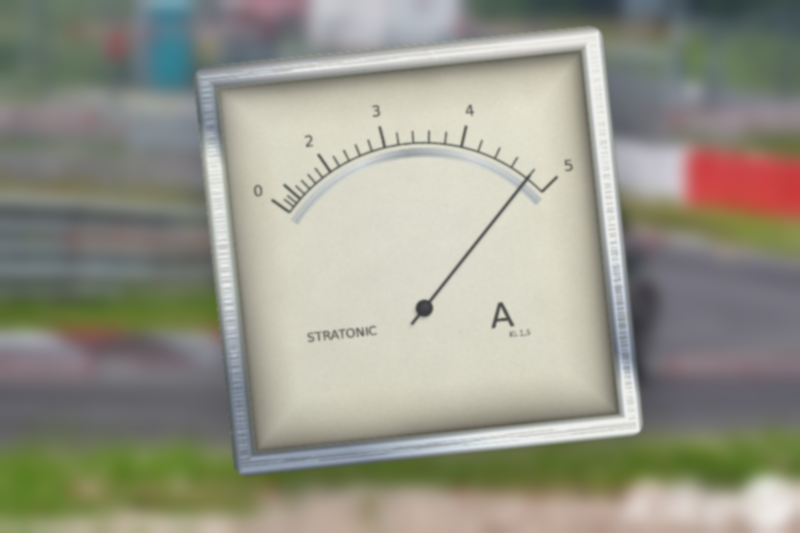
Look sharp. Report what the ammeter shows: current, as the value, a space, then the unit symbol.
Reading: 4.8 A
